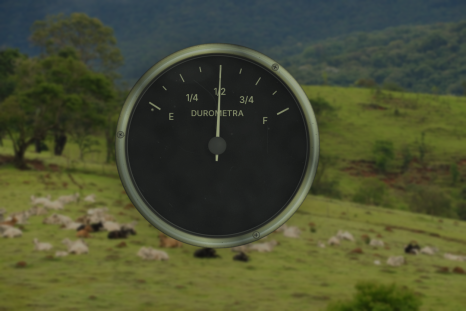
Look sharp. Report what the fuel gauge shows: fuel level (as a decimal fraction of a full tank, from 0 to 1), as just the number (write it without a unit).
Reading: 0.5
